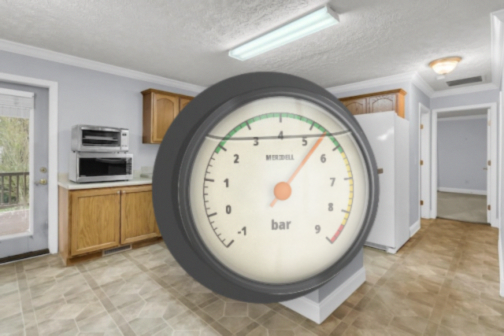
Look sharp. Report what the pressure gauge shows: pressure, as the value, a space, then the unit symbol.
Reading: 5.4 bar
